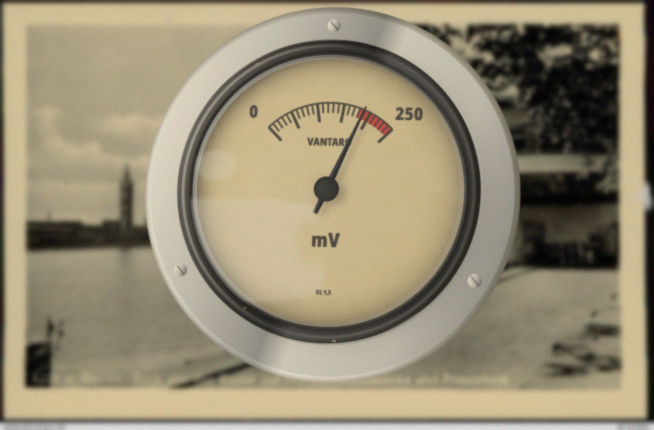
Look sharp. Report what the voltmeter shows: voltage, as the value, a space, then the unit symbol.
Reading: 190 mV
